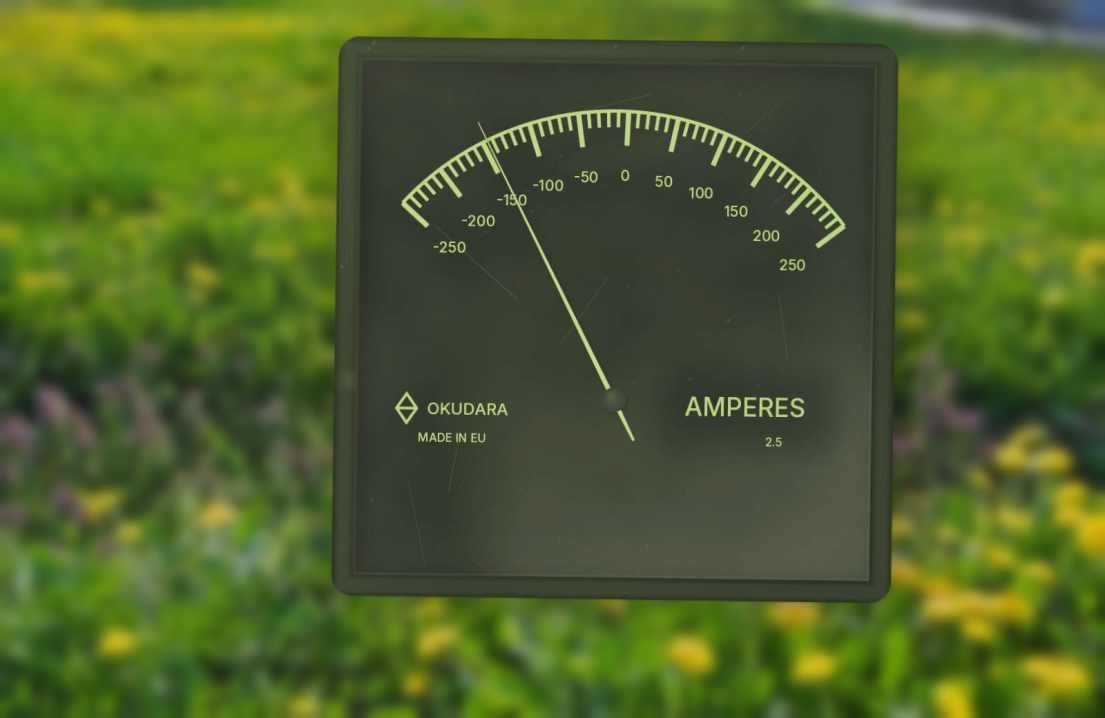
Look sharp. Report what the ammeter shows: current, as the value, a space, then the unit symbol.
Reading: -145 A
